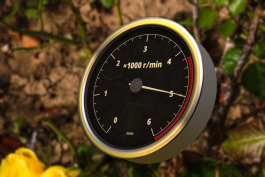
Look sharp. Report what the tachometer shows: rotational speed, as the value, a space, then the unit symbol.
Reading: 5000 rpm
